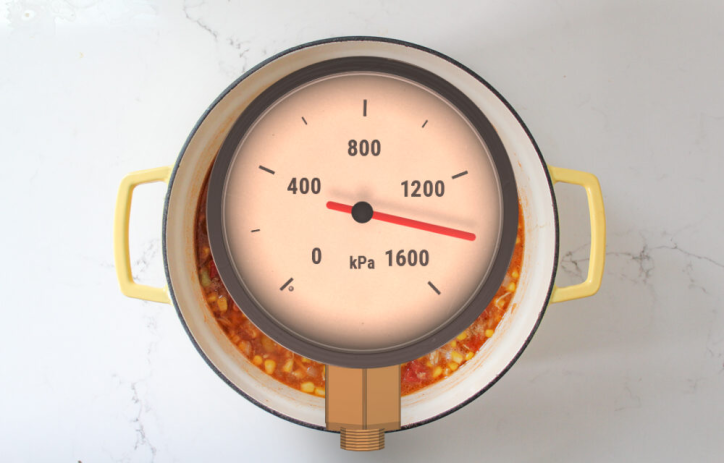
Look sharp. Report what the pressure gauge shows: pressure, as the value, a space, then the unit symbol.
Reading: 1400 kPa
